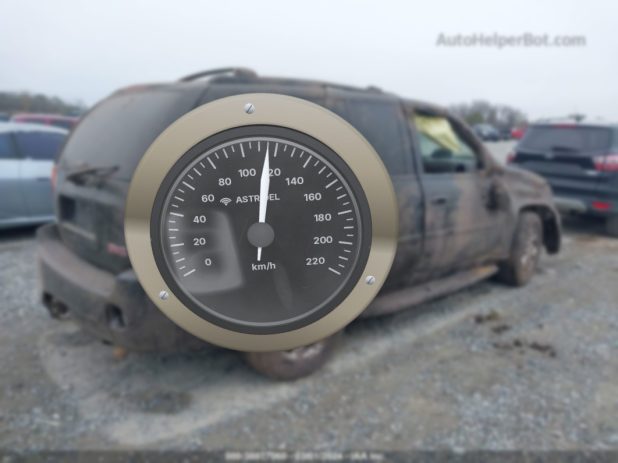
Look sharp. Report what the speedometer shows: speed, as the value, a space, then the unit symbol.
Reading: 115 km/h
